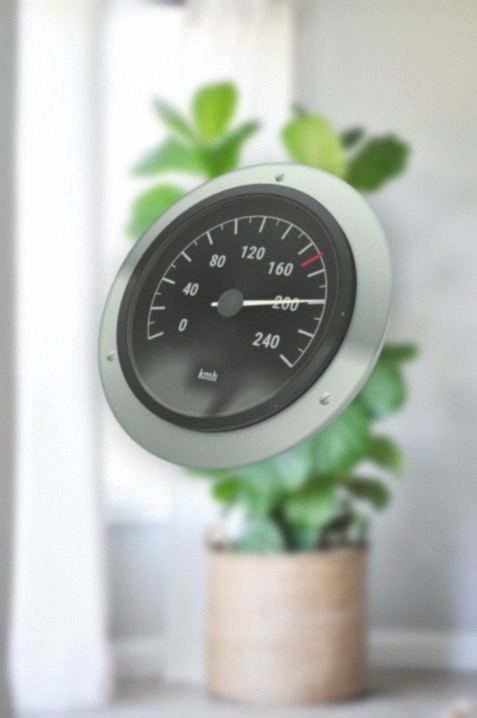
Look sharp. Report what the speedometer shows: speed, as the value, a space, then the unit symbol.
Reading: 200 km/h
